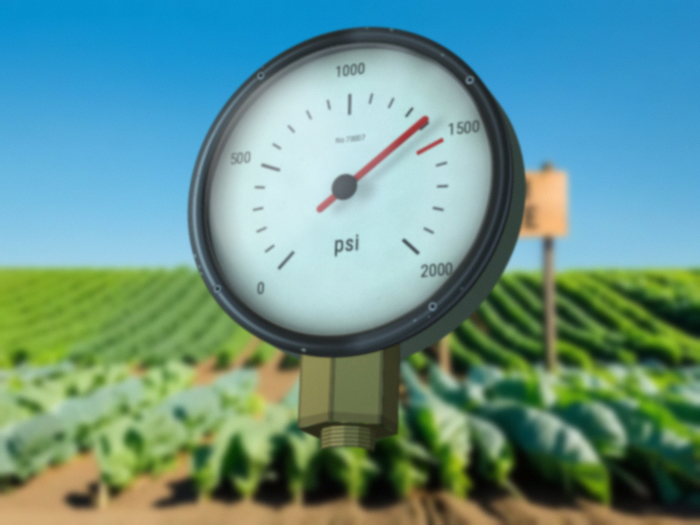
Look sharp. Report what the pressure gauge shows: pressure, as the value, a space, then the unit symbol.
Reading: 1400 psi
